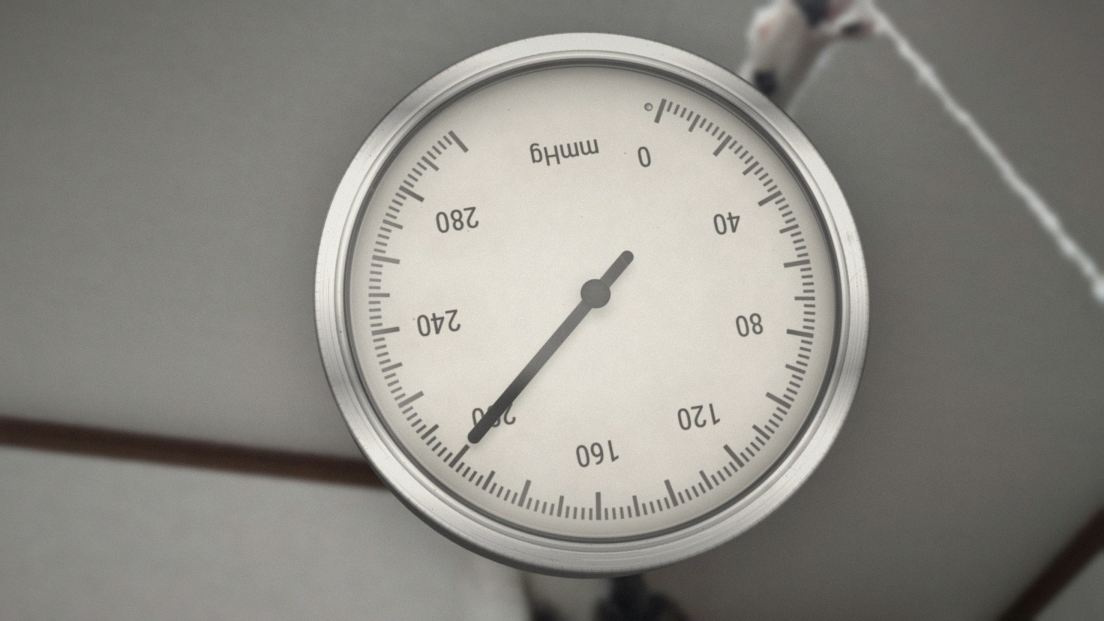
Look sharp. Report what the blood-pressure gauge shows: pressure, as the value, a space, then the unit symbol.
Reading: 200 mmHg
